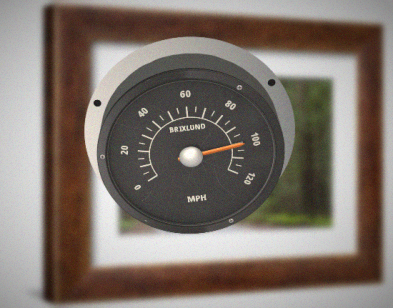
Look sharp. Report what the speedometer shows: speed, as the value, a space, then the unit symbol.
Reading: 100 mph
